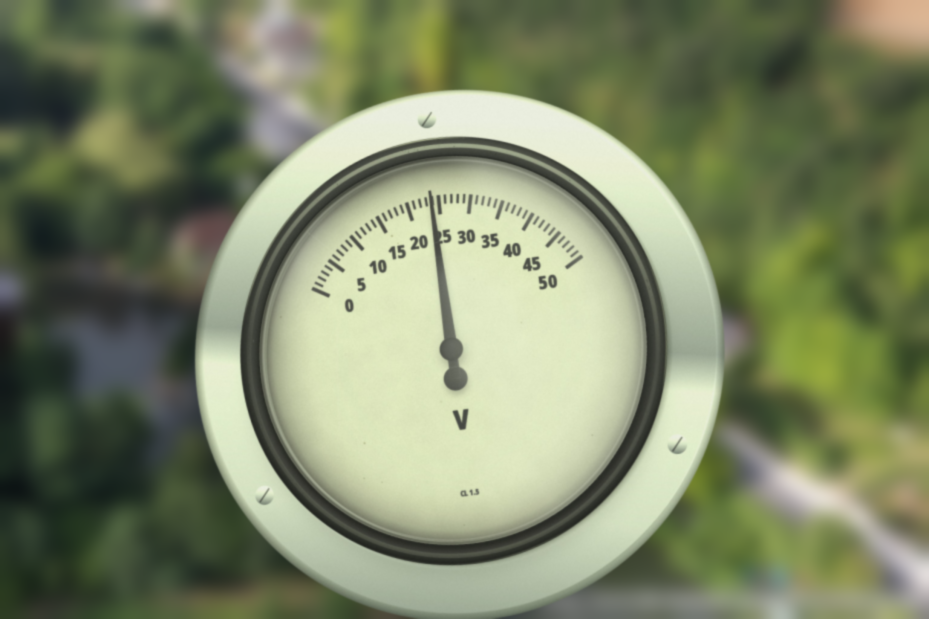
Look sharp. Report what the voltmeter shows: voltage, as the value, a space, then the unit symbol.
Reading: 24 V
